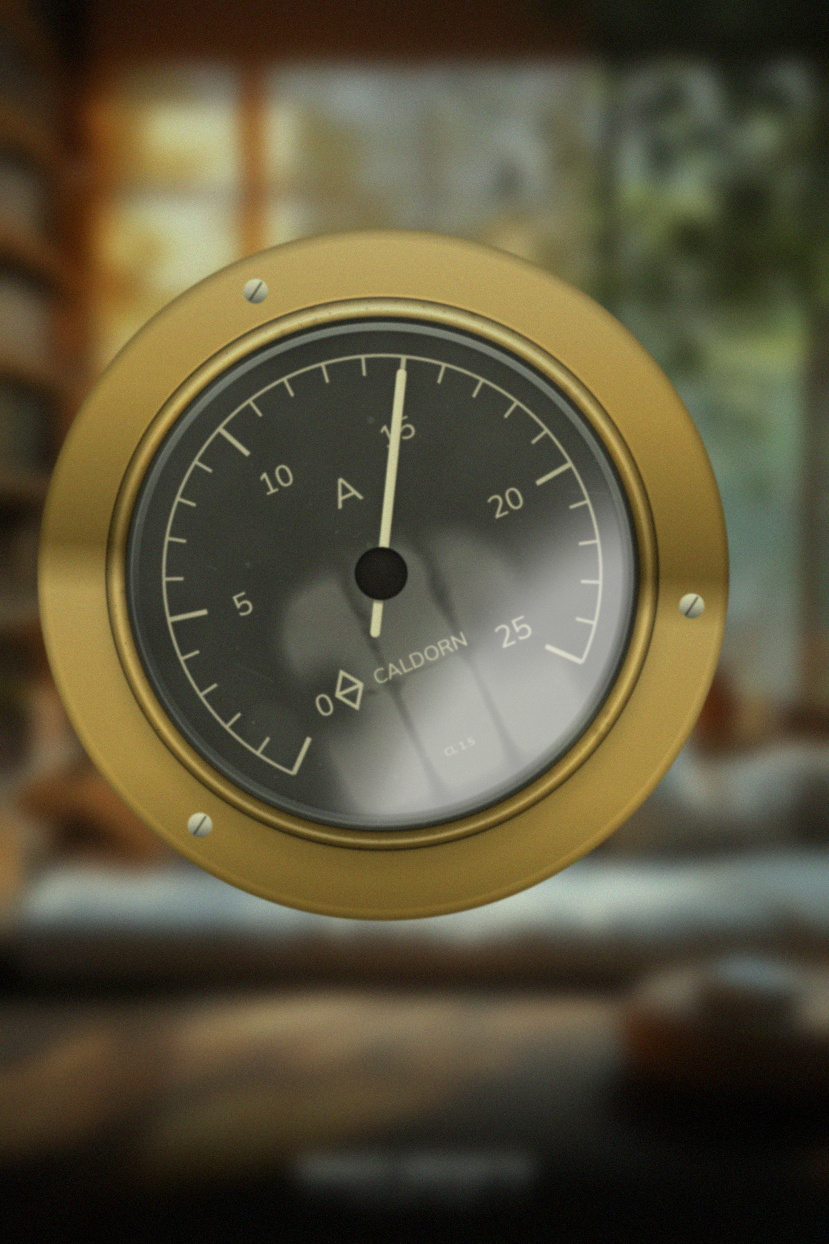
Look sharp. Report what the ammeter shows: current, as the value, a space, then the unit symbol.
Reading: 15 A
